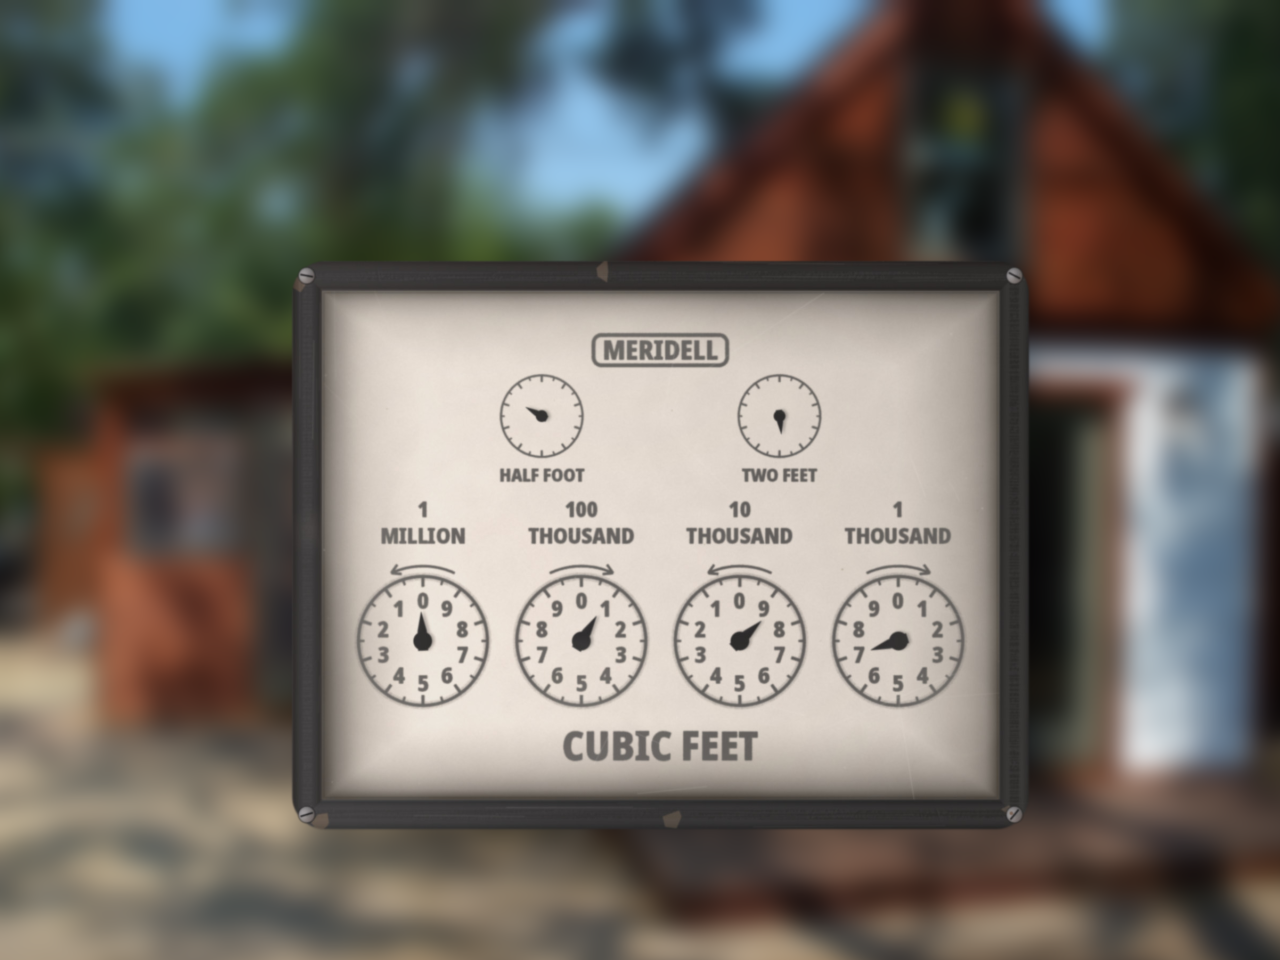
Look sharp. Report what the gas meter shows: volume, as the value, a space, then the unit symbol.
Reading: 8700 ft³
